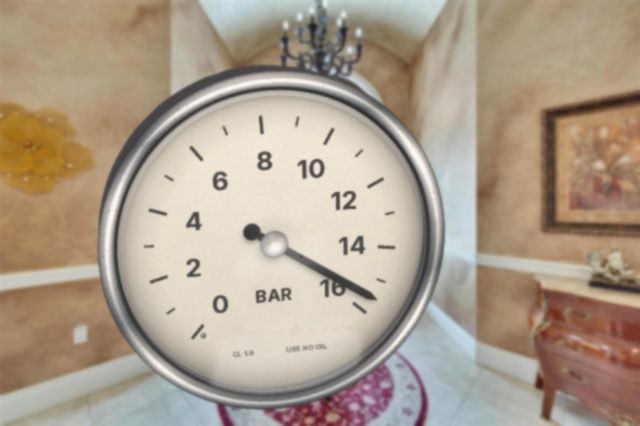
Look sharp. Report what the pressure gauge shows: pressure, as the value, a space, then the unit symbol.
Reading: 15.5 bar
